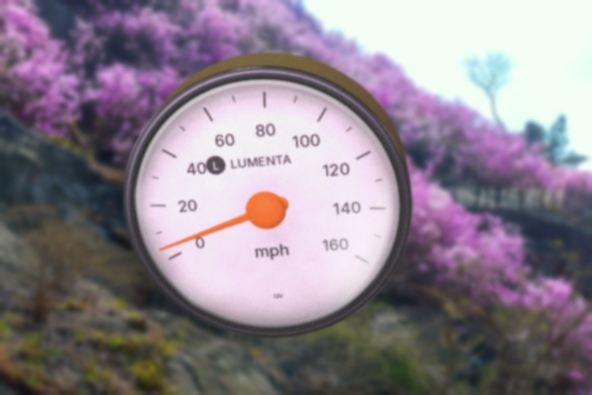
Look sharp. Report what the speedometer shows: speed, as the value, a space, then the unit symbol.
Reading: 5 mph
